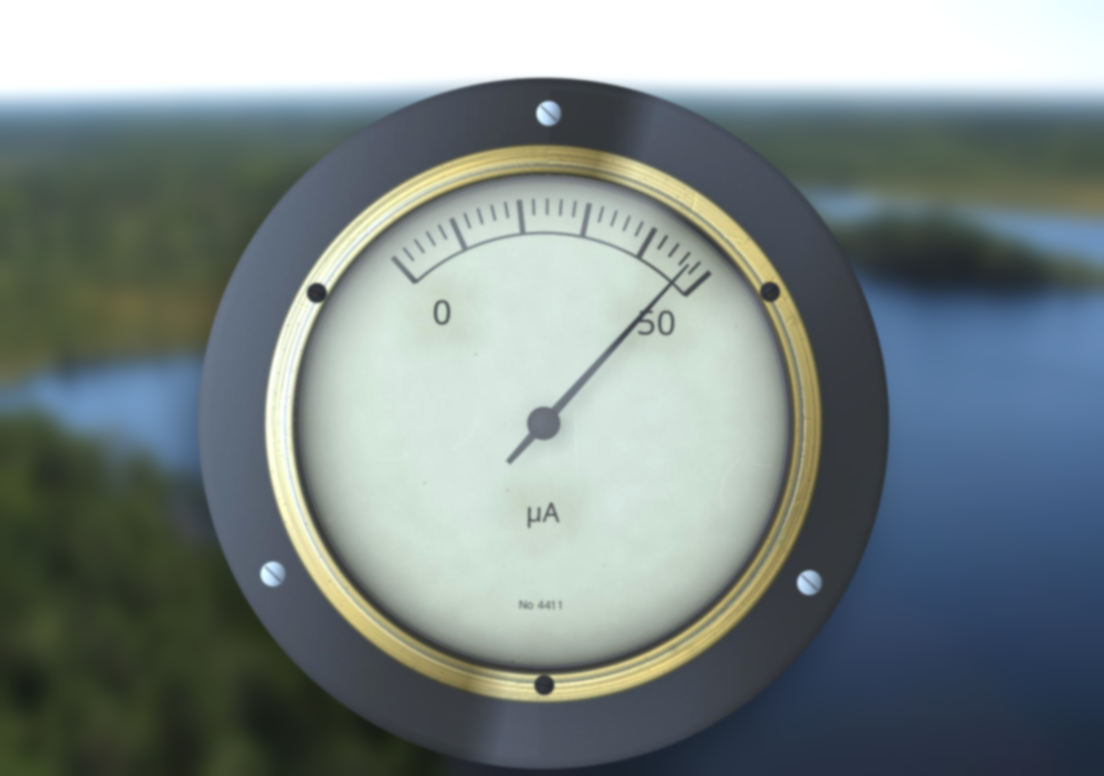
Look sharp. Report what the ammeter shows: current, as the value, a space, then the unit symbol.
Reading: 47 µA
